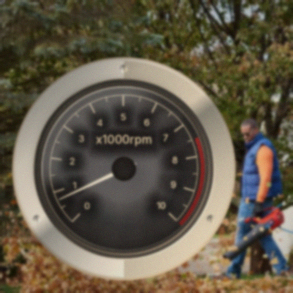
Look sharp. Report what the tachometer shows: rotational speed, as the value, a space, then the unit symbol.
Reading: 750 rpm
